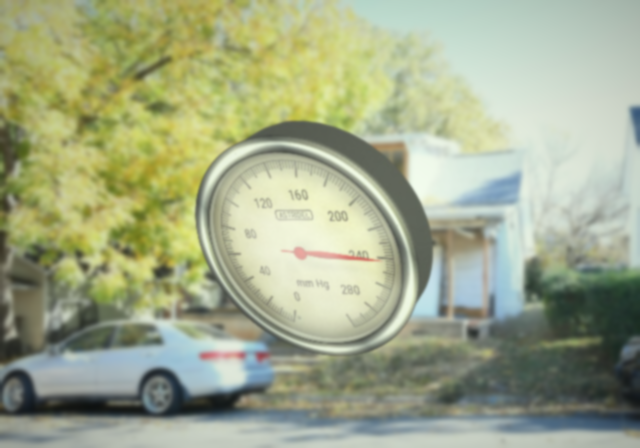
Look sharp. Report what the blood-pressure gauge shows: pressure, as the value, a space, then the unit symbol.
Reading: 240 mmHg
